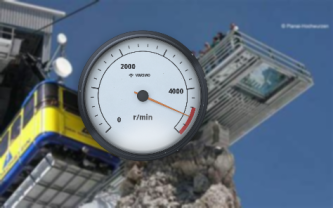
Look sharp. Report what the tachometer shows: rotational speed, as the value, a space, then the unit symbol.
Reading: 4600 rpm
